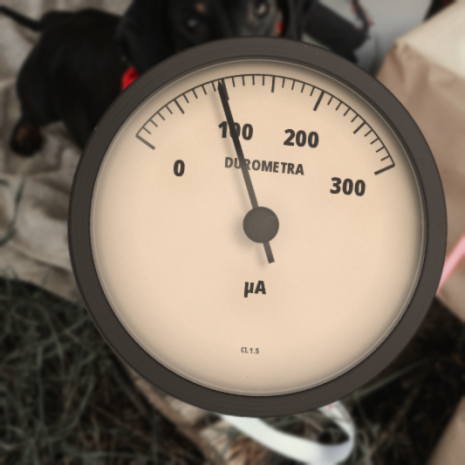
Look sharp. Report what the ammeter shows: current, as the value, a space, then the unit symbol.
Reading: 95 µA
